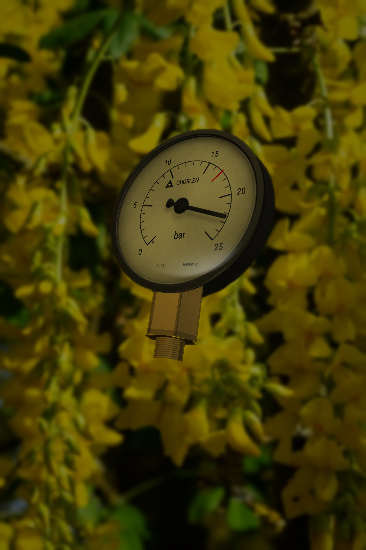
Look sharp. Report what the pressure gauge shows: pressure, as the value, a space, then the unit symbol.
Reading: 22.5 bar
